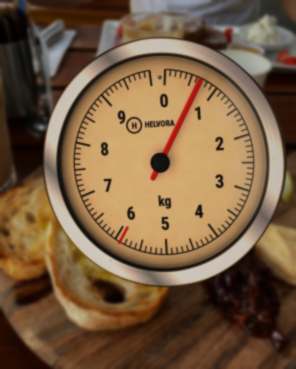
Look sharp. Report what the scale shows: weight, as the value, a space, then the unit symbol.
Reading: 0.7 kg
